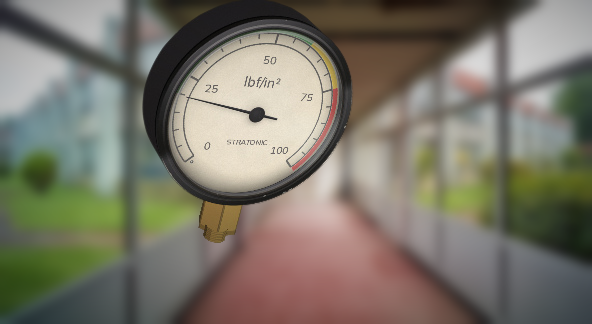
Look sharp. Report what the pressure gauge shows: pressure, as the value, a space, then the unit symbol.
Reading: 20 psi
